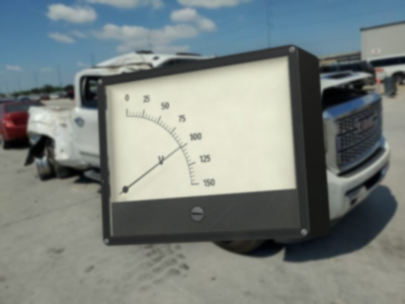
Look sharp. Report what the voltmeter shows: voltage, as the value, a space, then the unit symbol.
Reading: 100 V
